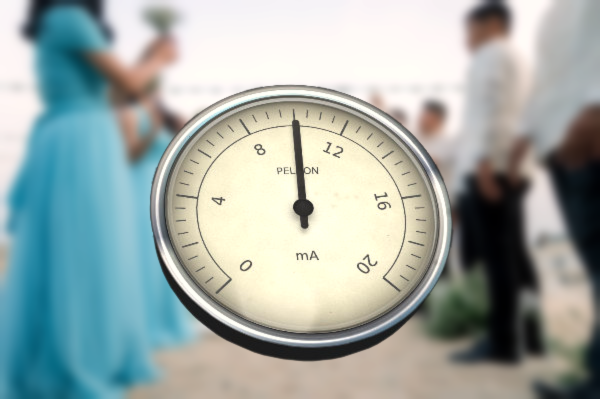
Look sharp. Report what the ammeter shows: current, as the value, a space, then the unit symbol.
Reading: 10 mA
